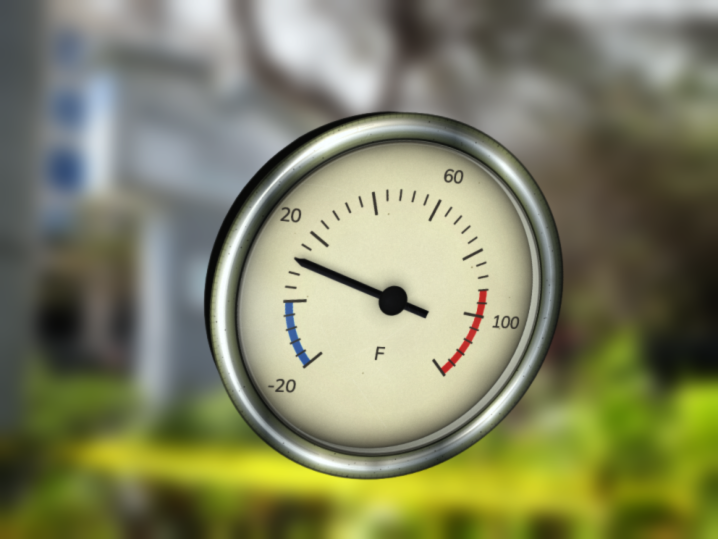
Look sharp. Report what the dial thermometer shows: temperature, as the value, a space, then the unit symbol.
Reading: 12 °F
